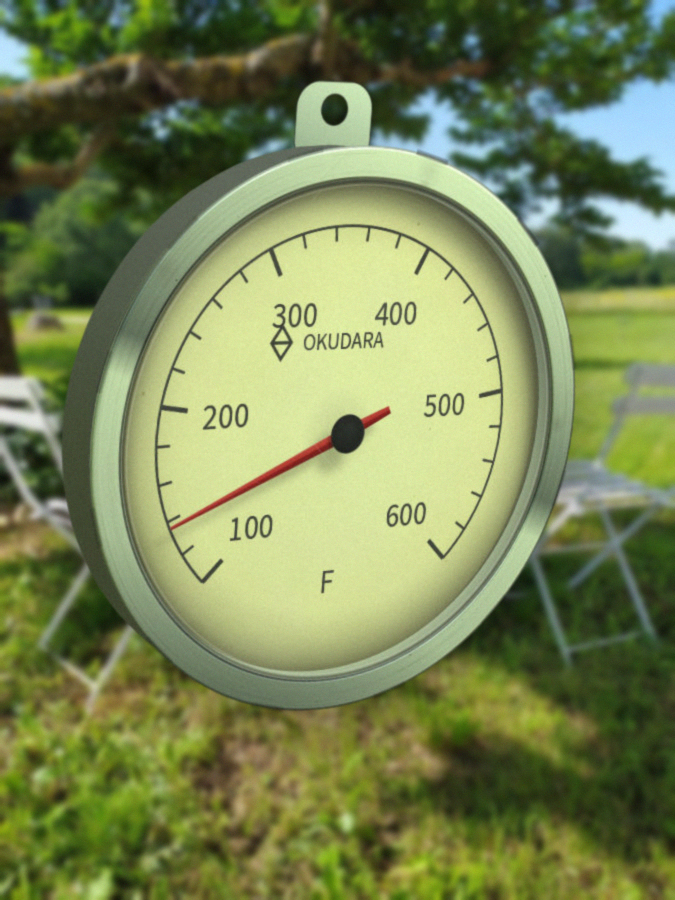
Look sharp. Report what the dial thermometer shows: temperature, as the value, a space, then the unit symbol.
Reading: 140 °F
